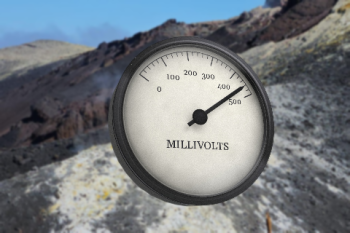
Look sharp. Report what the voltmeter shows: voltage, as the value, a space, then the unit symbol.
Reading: 460 mV
